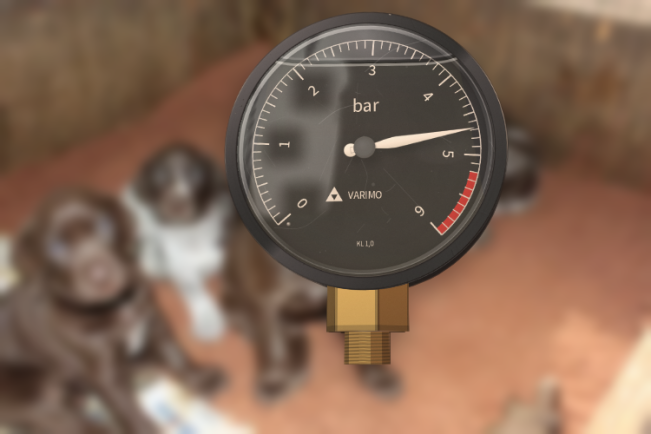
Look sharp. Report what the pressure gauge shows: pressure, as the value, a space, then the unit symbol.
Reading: 4.7 bar
